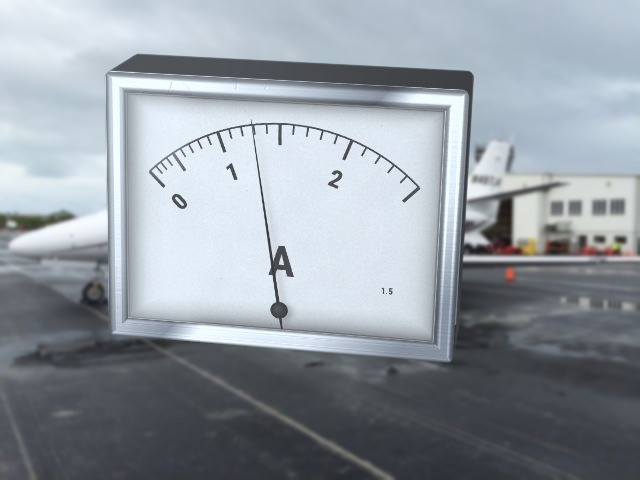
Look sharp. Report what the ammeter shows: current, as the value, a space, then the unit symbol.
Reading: 1.3 A
